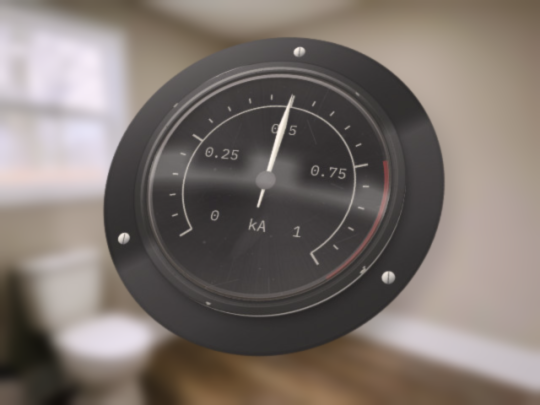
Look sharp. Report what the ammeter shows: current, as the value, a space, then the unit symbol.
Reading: 0.5 kA
